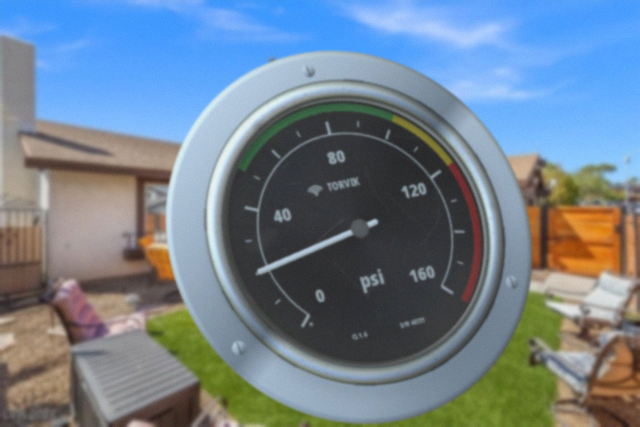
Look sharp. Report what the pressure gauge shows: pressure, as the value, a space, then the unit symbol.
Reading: 20 psi
